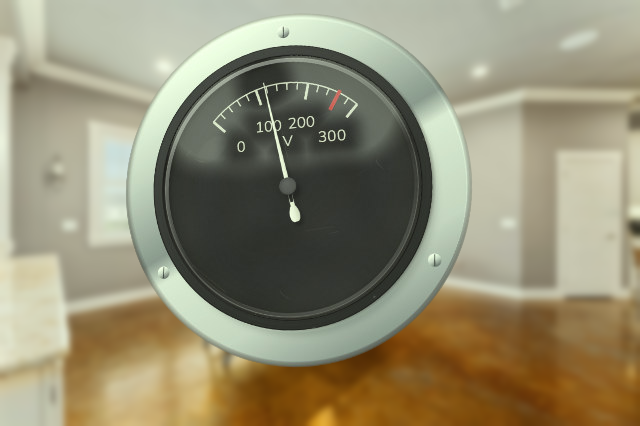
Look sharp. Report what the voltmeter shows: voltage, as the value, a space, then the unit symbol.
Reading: 120 V
